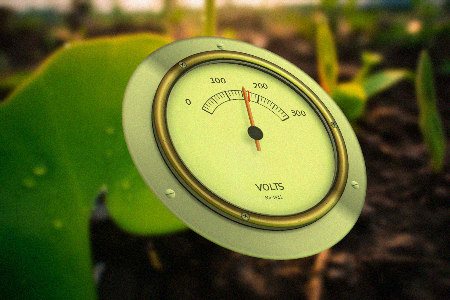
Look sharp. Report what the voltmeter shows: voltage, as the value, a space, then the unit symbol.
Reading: 150 V
